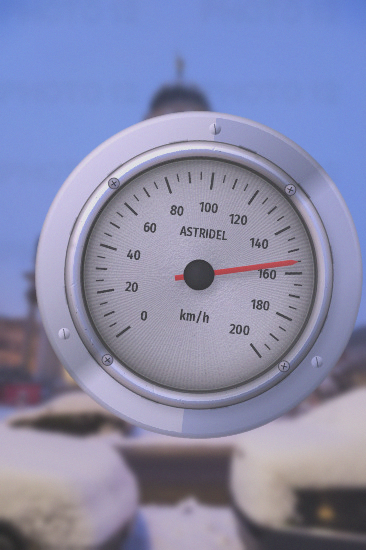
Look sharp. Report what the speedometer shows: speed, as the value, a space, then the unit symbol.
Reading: 155 km/h
